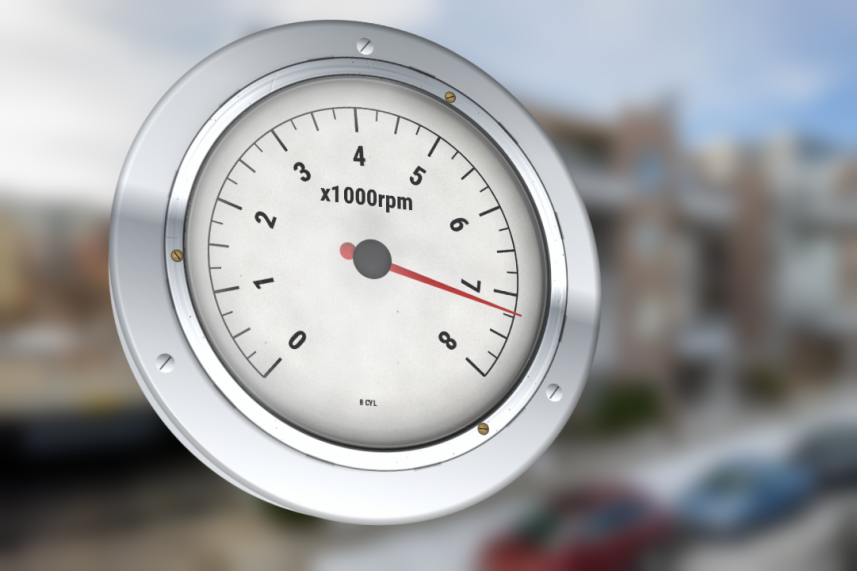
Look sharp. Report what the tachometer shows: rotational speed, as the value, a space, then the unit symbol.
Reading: 7250 rpm
